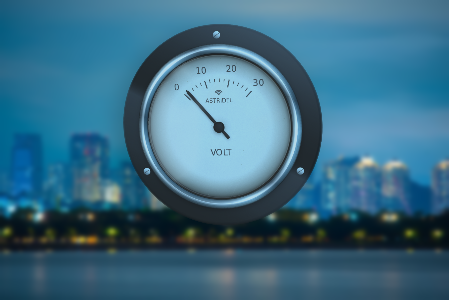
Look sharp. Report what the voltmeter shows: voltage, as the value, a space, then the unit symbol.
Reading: 2 V
